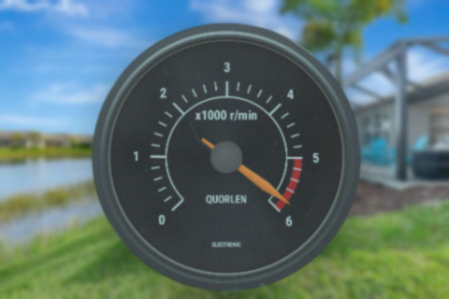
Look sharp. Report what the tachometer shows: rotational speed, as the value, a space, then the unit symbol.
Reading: 5800 rpm
